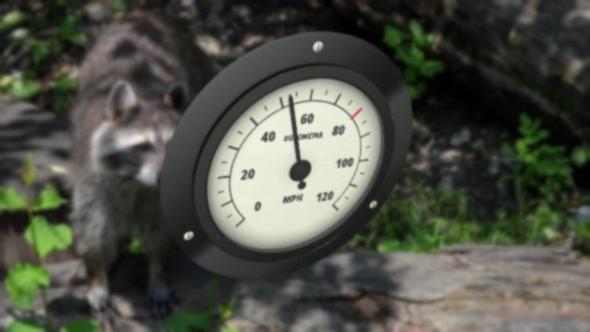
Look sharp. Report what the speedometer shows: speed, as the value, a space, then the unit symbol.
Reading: 52.5 mph
